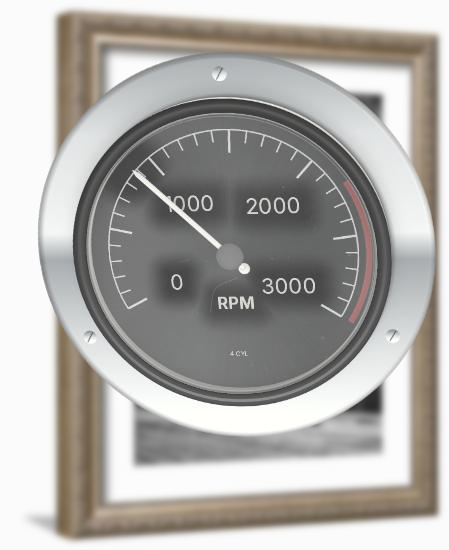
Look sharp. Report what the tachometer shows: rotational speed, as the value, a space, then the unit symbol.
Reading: 900 rpm
